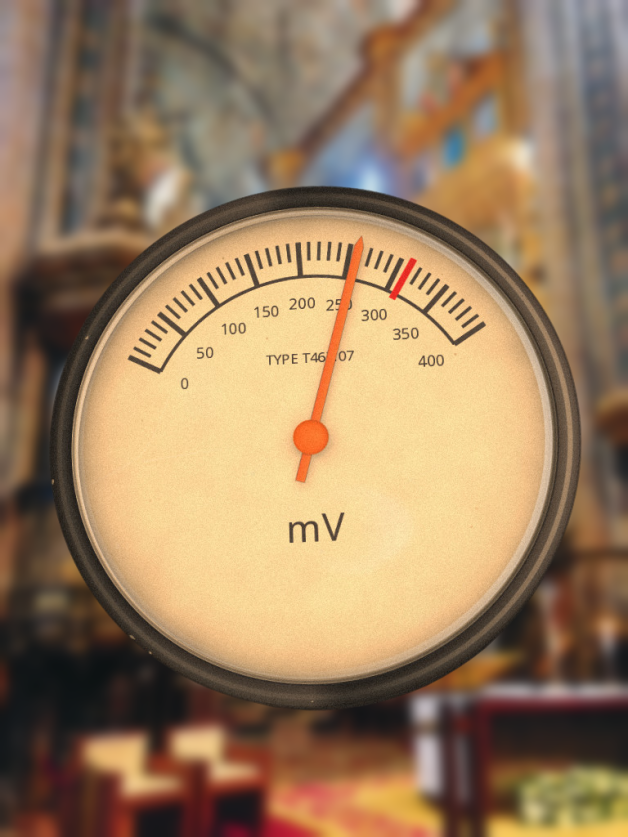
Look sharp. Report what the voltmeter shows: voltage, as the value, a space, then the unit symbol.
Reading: 260 mV
